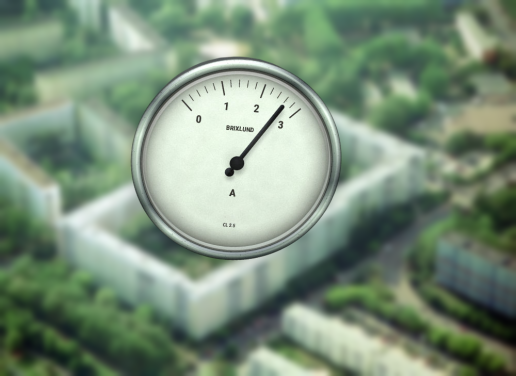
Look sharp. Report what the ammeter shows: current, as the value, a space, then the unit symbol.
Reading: 2.6 A
